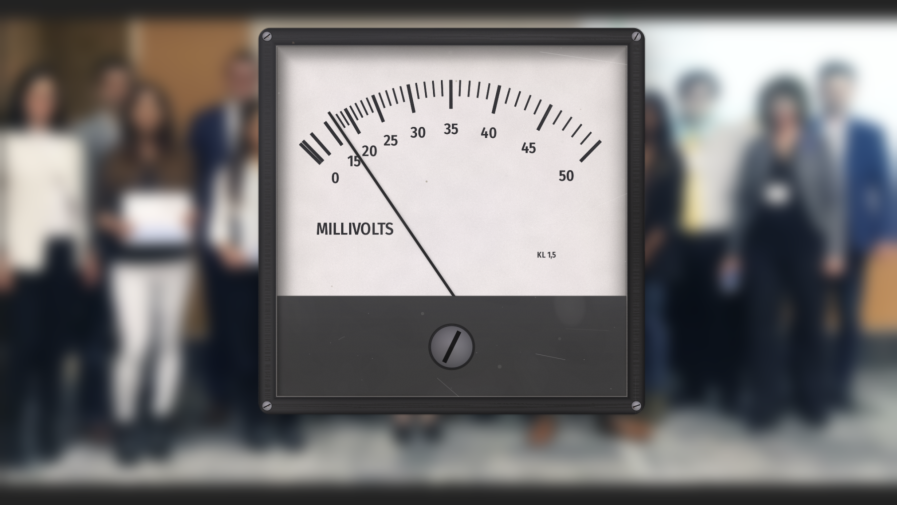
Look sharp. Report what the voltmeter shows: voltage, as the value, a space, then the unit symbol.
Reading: 17 mV
